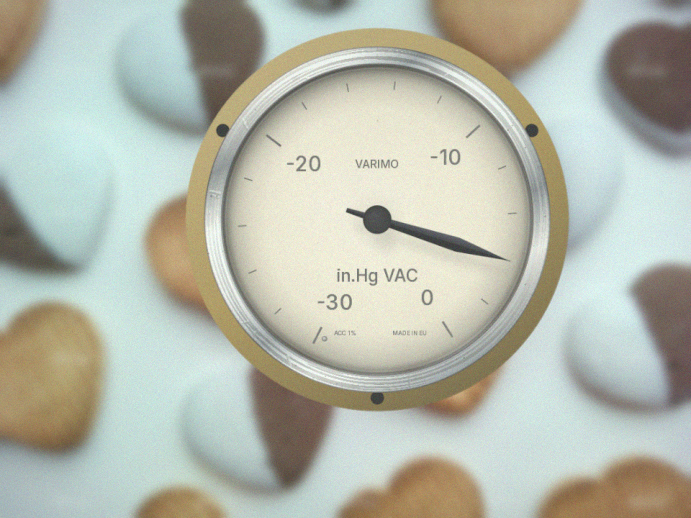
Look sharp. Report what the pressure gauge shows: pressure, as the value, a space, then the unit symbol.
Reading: -4 inHg
